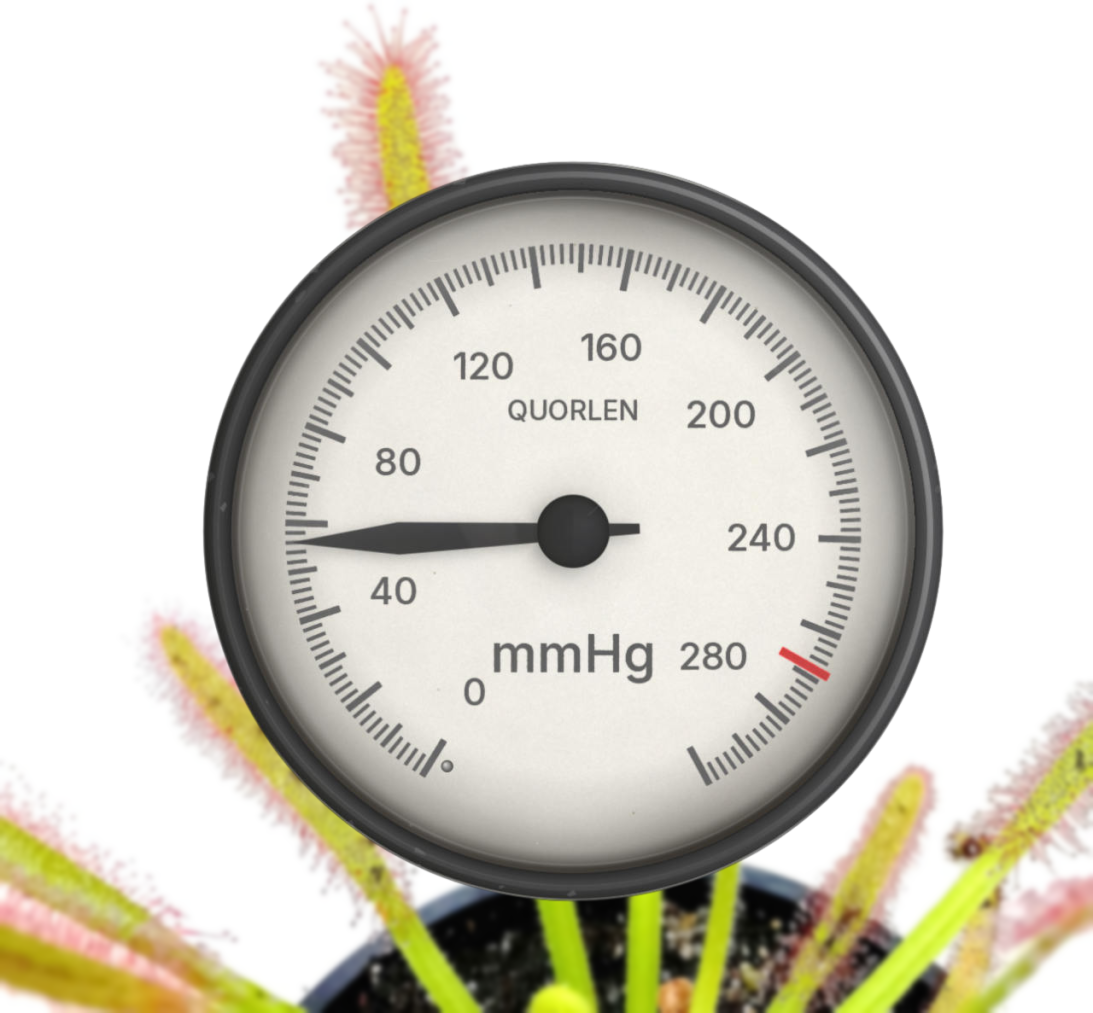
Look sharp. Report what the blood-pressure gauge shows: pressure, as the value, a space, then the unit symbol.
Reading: 56 mmHg
